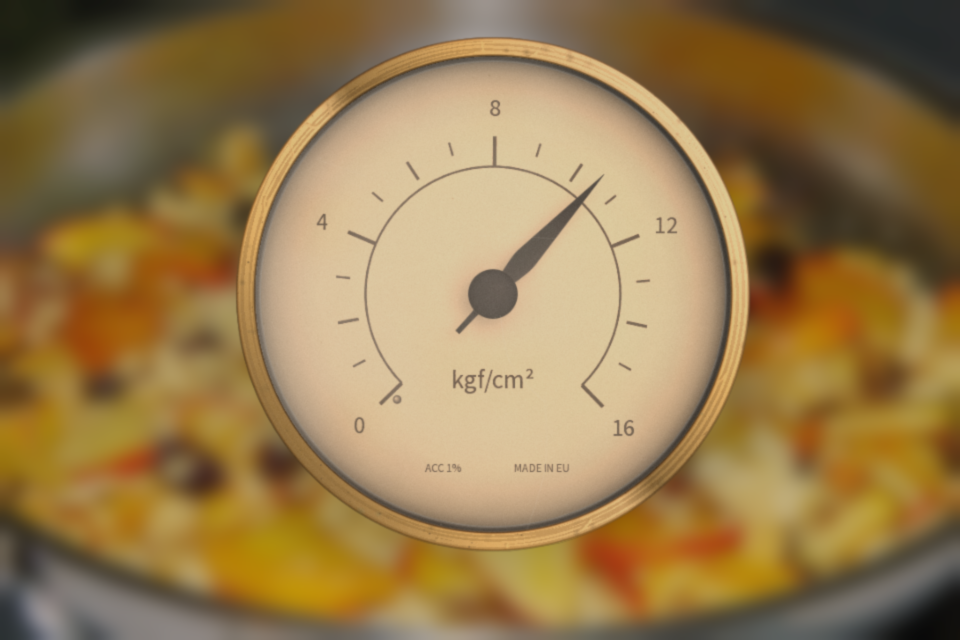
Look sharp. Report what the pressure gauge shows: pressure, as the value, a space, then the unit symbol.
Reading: 10.5 kg/cm²
